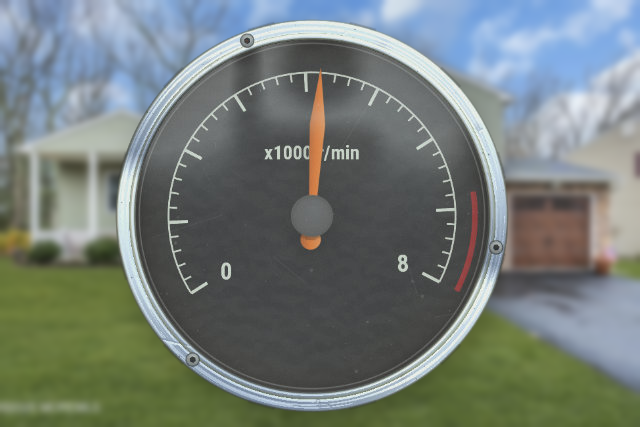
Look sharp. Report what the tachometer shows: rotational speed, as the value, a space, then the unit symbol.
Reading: 4200 rpm
